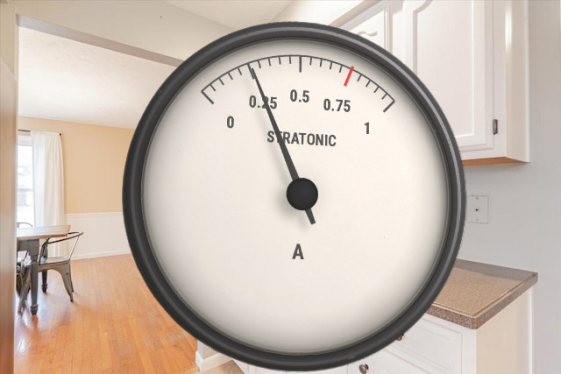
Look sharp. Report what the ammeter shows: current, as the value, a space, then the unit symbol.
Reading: 0.25 A
